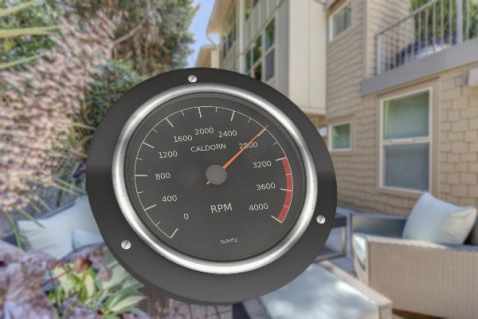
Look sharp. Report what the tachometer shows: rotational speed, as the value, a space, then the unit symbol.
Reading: 2800 rpm
